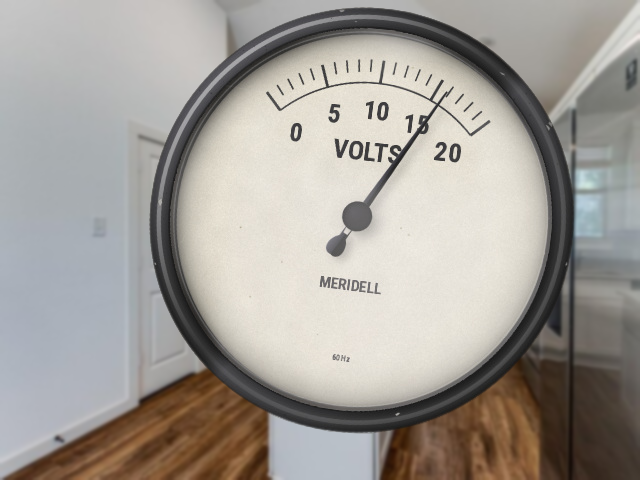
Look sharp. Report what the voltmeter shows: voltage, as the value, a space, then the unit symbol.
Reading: 16 V
